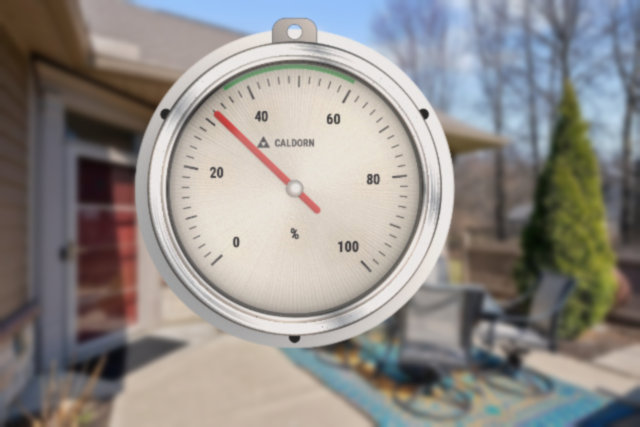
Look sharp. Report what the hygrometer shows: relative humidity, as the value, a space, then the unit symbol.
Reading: 32 %
